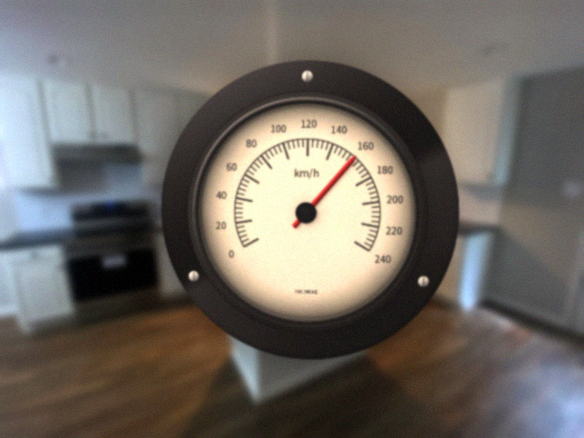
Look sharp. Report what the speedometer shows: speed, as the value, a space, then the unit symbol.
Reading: 160 km/h
